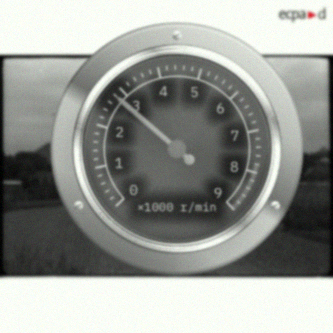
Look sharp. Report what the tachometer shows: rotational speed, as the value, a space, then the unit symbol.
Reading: 2800 rpm
